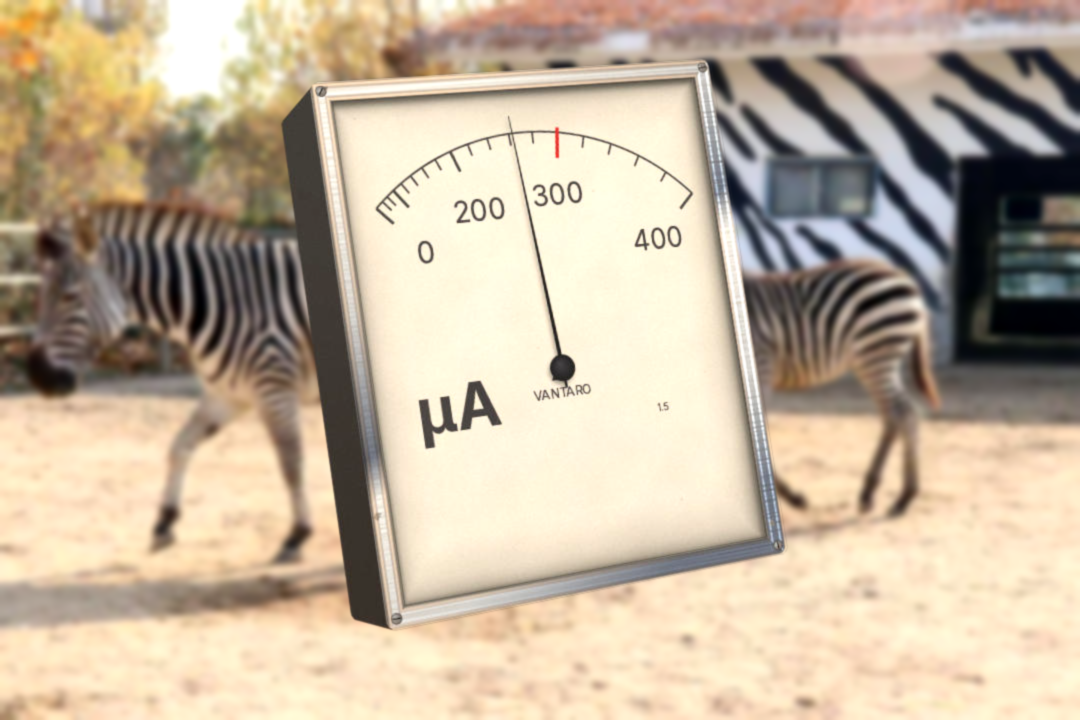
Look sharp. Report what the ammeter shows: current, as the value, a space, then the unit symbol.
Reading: 260 µA
